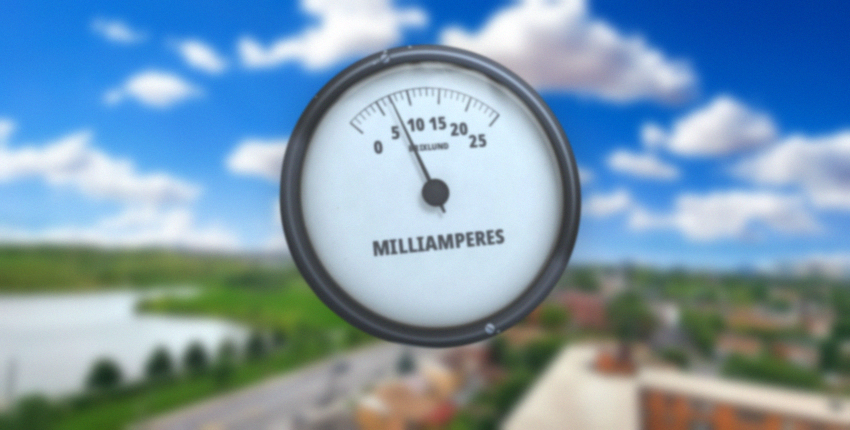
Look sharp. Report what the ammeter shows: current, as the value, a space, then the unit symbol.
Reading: 7 mA
